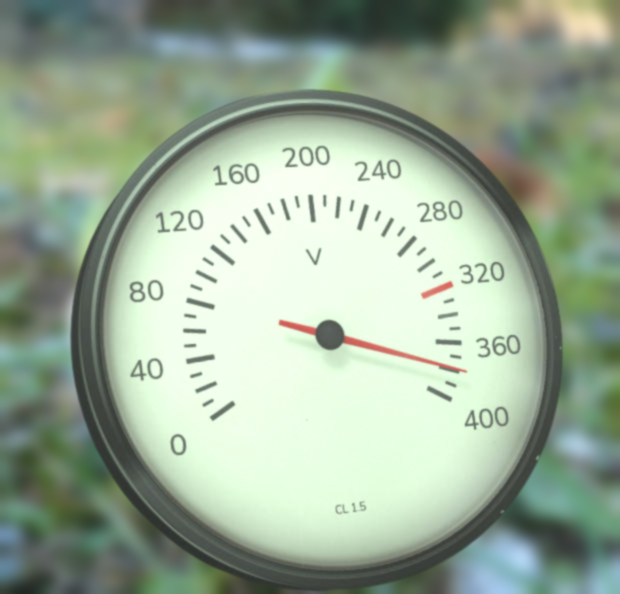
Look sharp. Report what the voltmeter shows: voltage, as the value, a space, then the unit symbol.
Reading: 380 V
